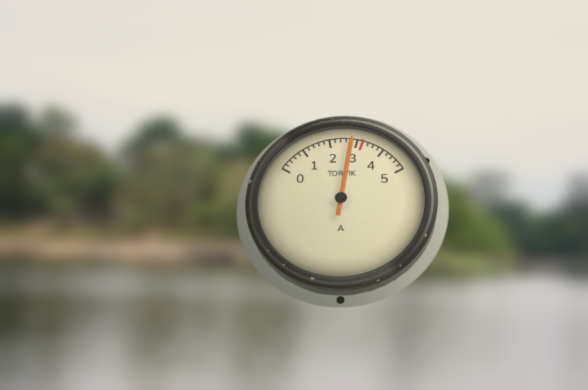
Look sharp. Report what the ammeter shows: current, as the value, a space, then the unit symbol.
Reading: 2.8 A
